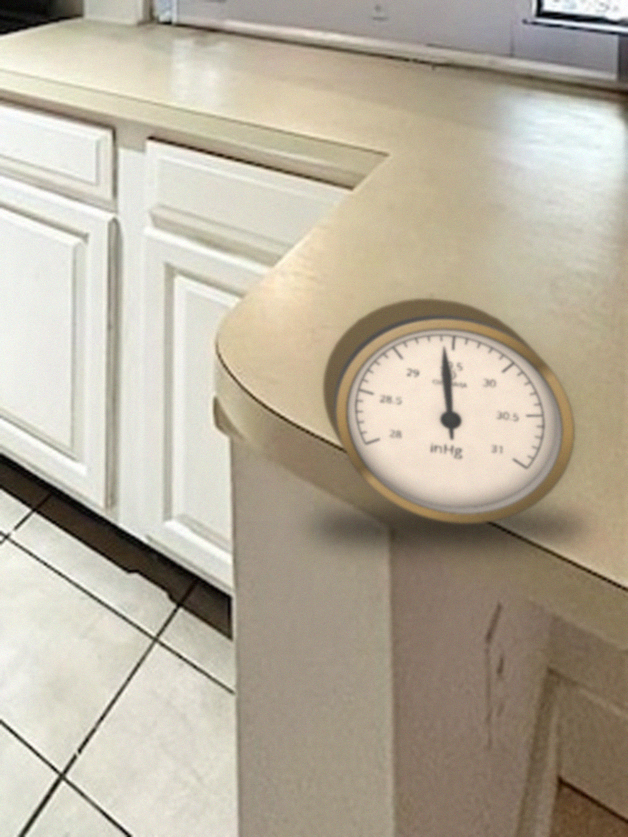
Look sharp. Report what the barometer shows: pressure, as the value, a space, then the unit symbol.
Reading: 29.4 inHg
